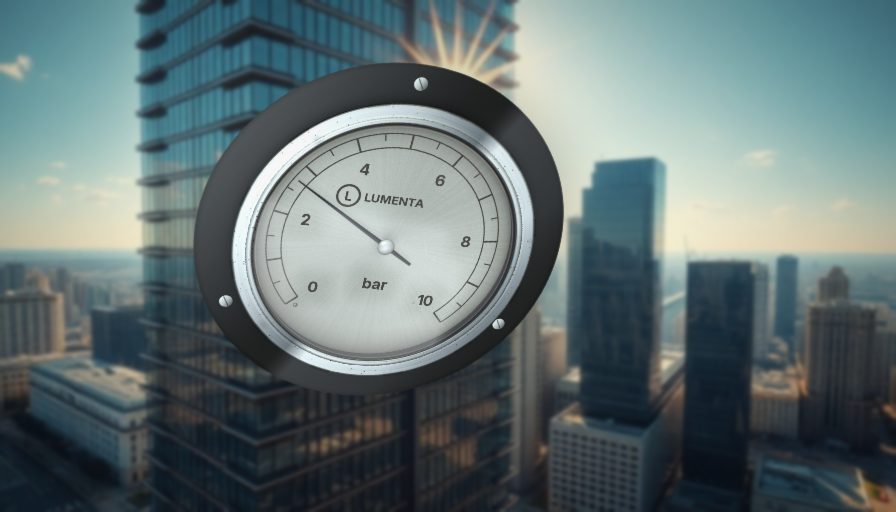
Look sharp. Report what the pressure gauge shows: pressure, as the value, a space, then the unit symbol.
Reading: 2.75 bar
